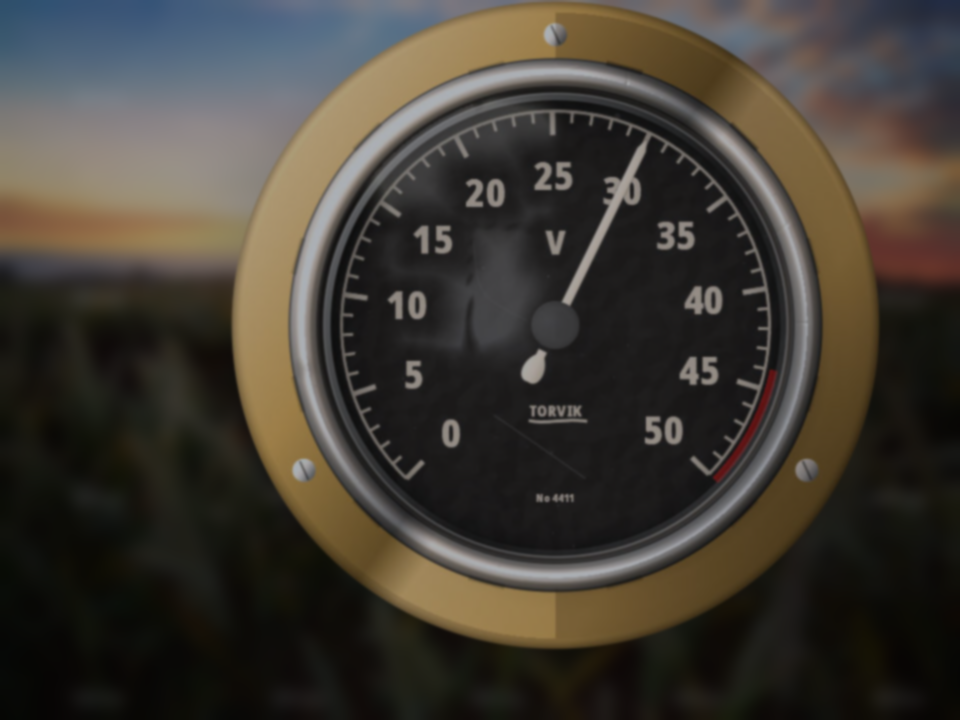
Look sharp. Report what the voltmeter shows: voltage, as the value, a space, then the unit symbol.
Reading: 30 V
